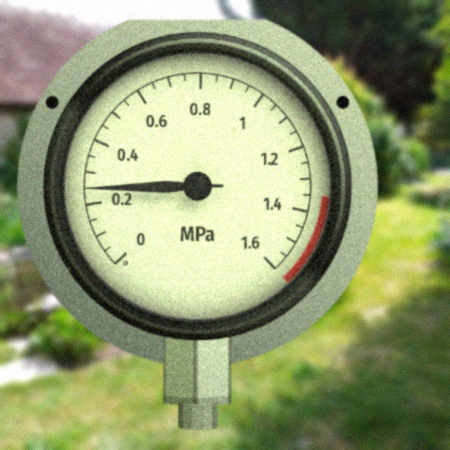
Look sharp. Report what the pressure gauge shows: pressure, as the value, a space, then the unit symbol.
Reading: 0.25 MPa
